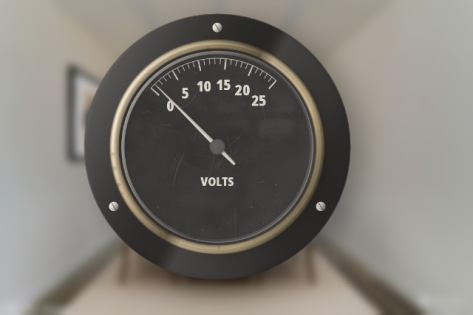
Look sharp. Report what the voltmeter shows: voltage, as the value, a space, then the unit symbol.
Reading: 1 V
